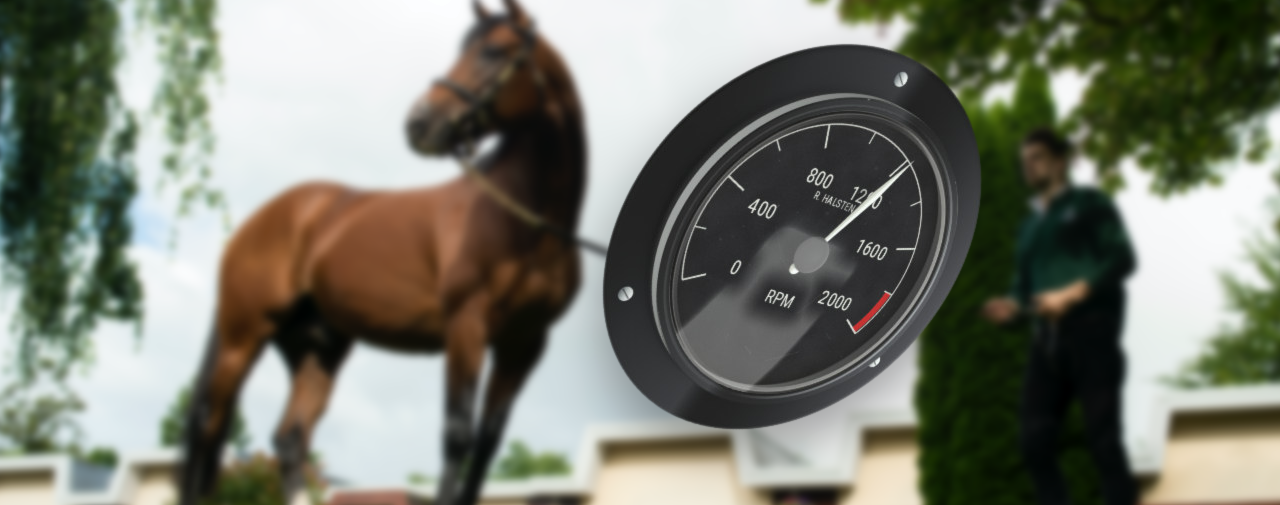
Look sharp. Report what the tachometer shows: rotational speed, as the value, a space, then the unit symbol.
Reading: 1200 rpm
